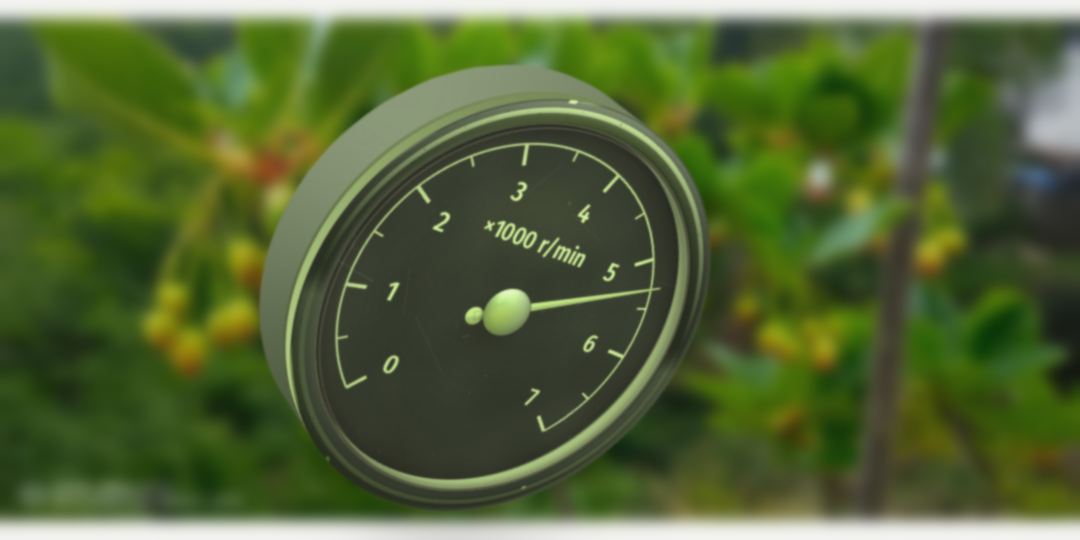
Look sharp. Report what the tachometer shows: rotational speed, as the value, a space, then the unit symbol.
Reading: 5250 rpm
